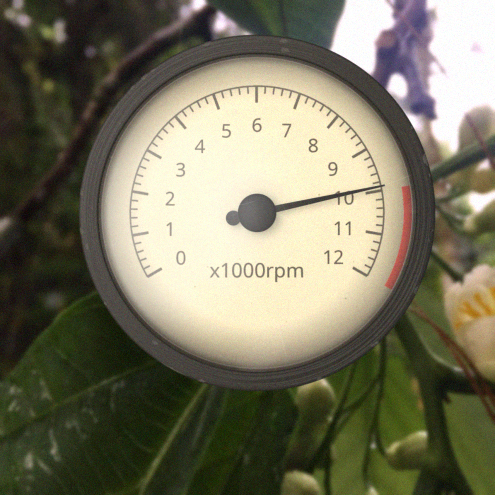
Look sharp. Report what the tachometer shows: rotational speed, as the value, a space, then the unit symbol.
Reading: 9900 rpm
